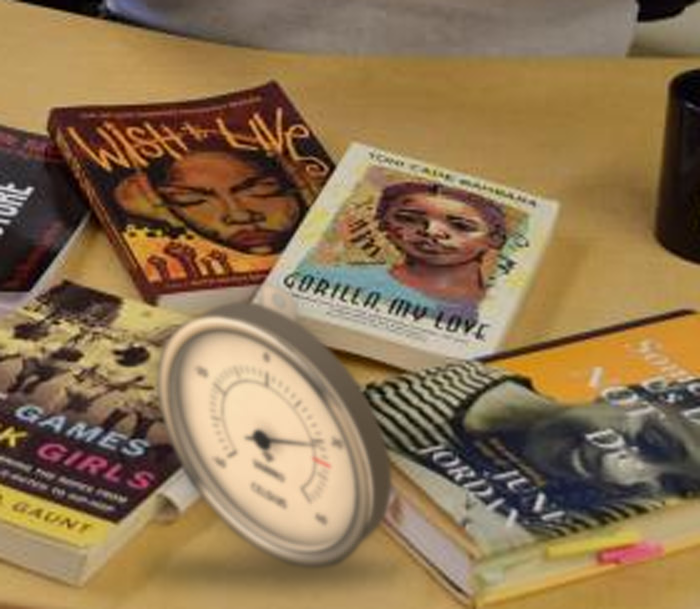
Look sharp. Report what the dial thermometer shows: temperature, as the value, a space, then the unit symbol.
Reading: 20 °C
